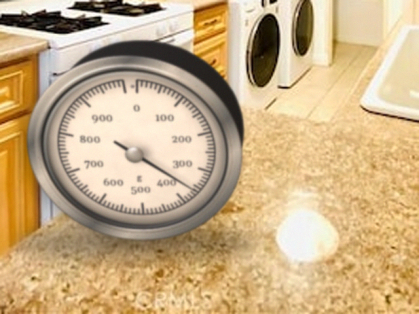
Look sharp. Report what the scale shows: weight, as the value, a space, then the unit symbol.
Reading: 350 g
